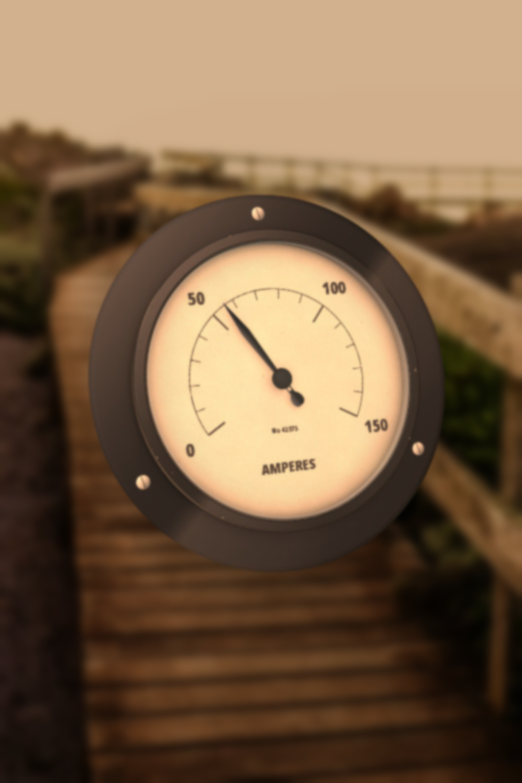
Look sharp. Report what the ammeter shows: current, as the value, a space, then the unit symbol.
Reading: 55 A
